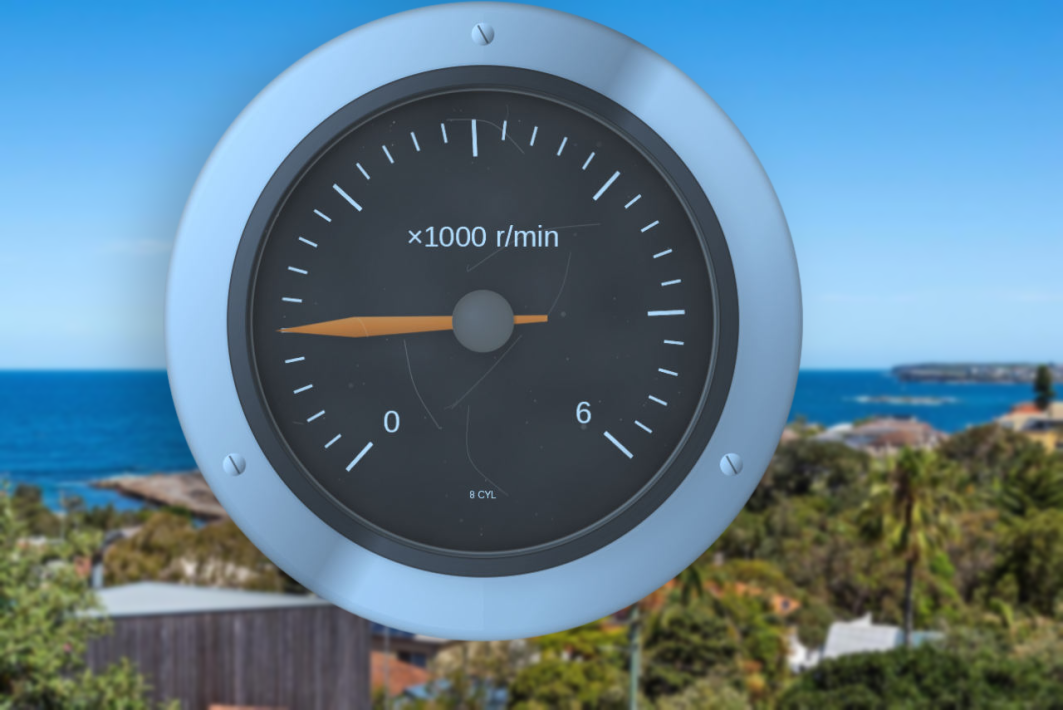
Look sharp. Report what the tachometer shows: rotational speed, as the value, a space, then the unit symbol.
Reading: 1000 rpm
